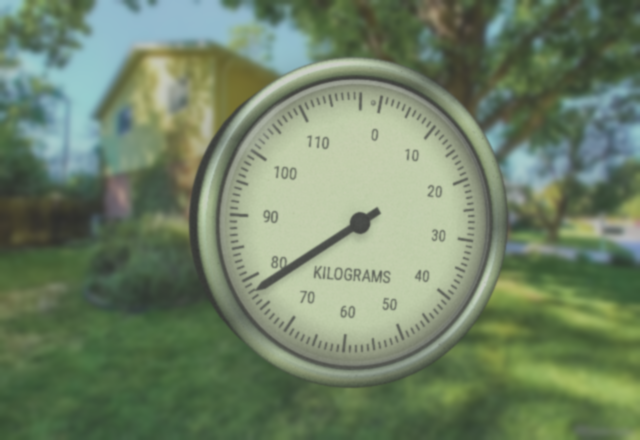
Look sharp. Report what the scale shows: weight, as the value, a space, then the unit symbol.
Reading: 78 kg
